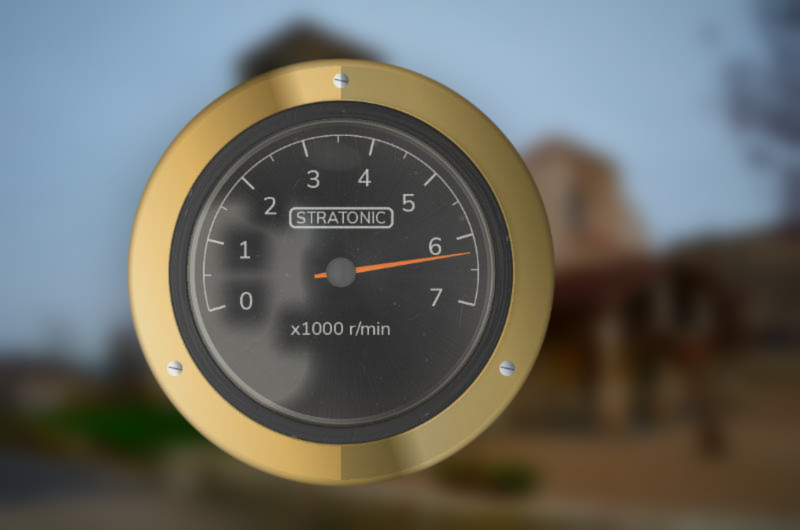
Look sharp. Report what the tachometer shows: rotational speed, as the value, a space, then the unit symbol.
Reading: 6250 rpm
